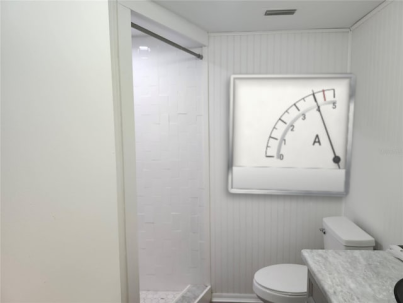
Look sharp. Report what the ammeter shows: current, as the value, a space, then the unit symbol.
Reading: 4 A
